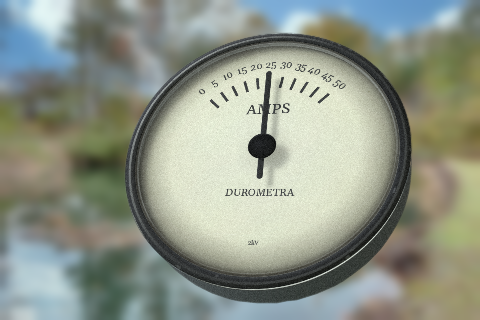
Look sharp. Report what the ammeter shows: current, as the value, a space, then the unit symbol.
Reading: 25 A
